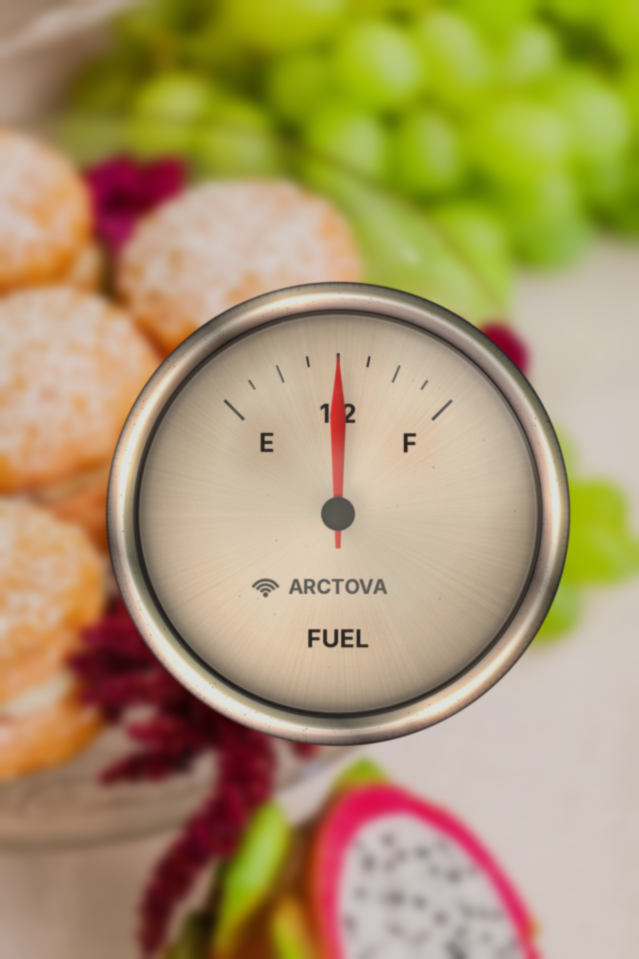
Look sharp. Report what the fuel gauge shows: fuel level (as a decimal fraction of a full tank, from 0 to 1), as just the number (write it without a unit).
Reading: 0.5
